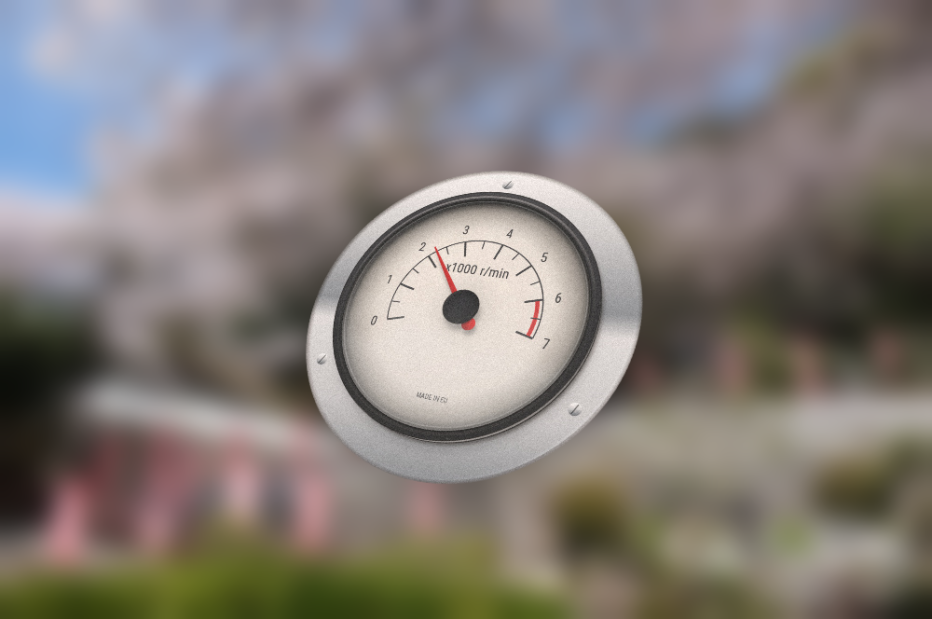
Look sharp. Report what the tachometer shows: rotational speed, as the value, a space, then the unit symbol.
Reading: 2250 rpm
